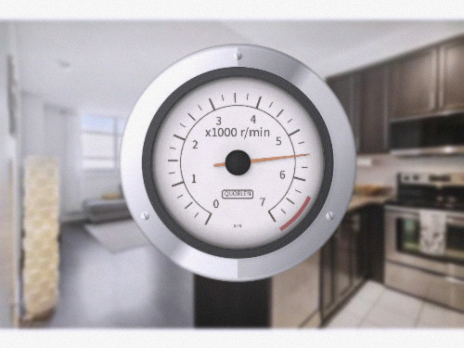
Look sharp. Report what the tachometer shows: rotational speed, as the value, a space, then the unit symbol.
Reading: 5500 rpm
